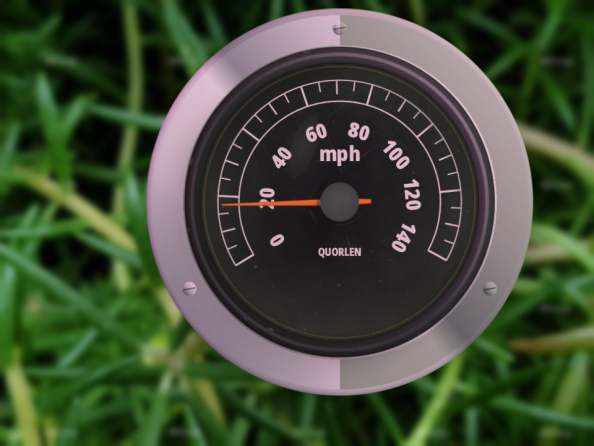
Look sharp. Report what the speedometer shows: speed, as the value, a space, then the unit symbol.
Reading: 17.5 mph
